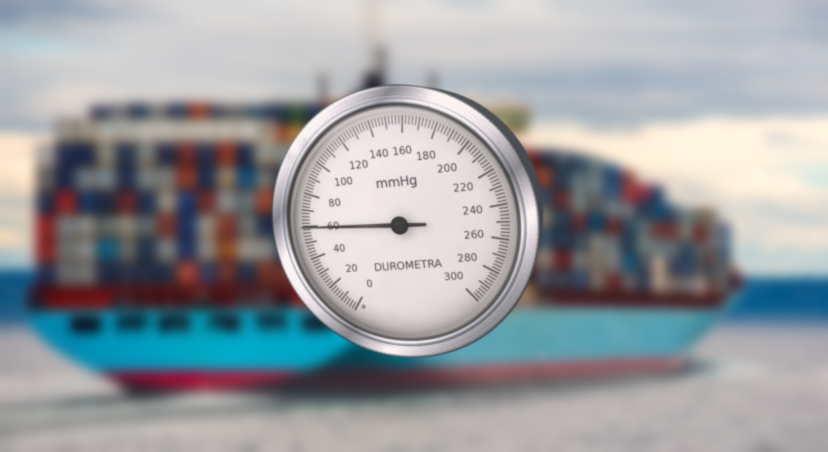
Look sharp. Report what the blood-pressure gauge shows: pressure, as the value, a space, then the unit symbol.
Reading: 60 mmHg
